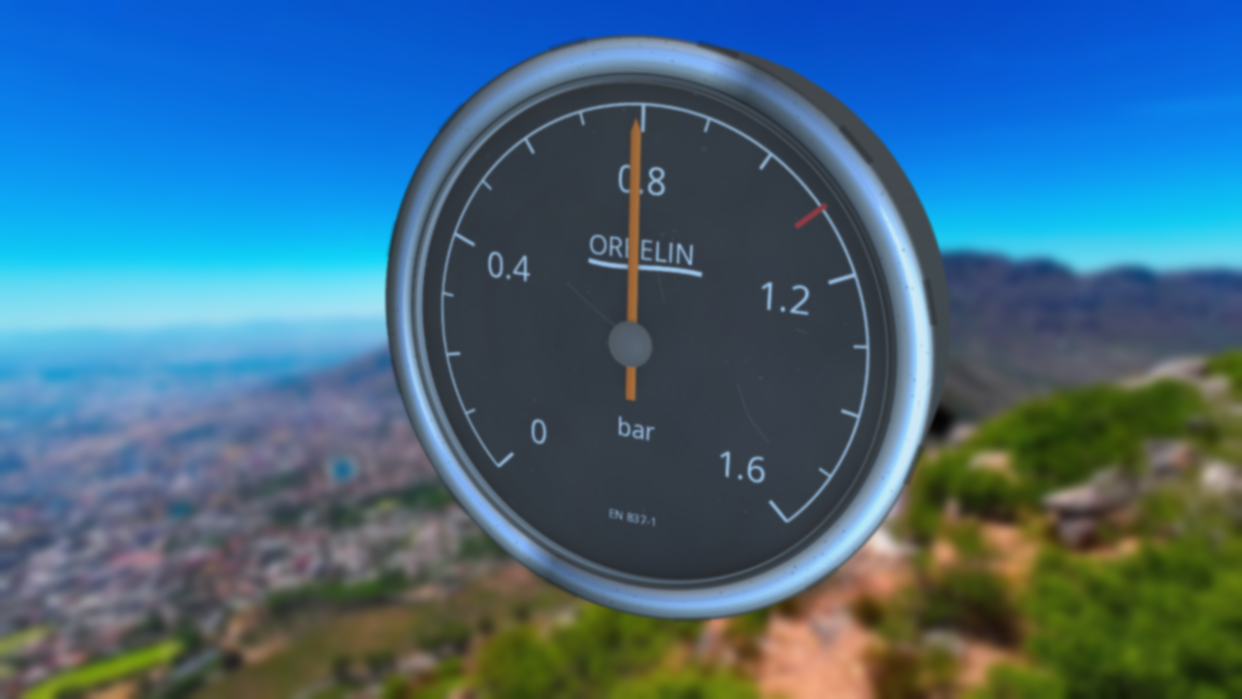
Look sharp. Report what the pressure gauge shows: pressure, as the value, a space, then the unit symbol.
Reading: 0.8 bar
